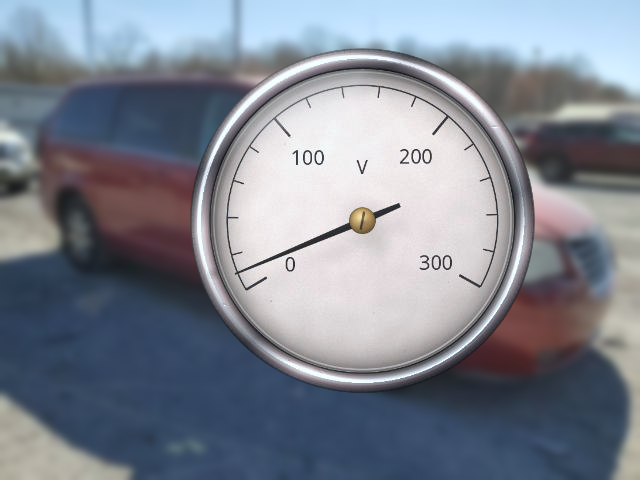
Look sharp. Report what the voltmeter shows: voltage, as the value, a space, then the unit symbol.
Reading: 10 V
